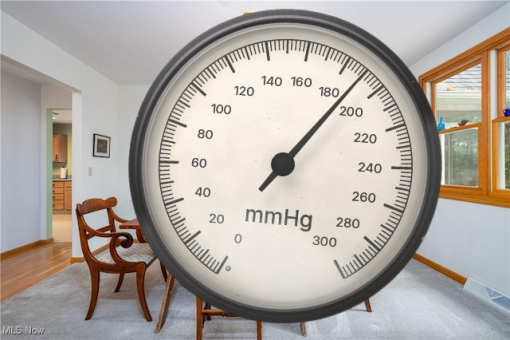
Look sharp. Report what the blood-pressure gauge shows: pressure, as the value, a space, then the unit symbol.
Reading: 190 mmHg
